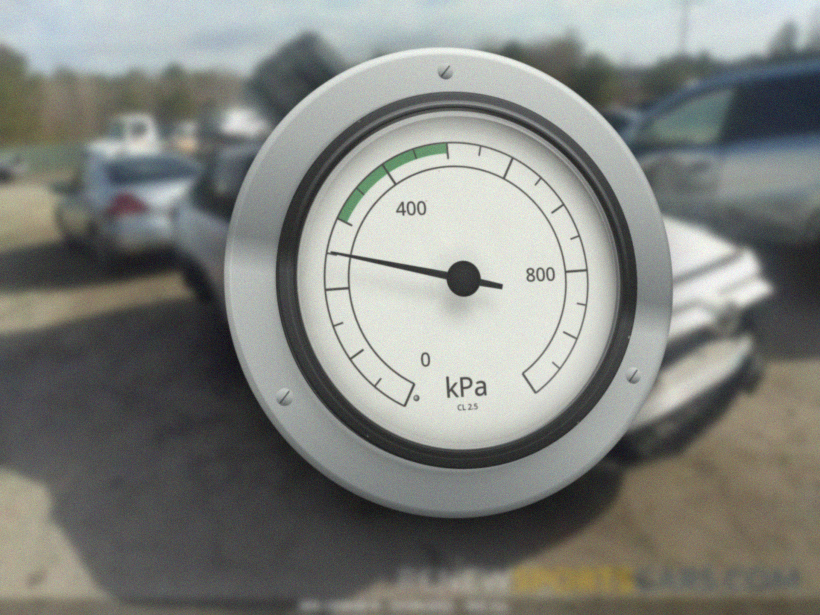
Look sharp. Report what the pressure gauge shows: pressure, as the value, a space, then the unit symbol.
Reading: 250 kPa
